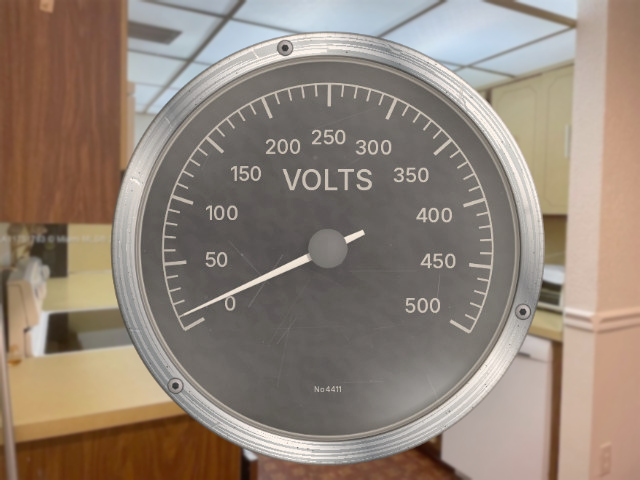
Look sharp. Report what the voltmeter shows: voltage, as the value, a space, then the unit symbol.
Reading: 10 V
